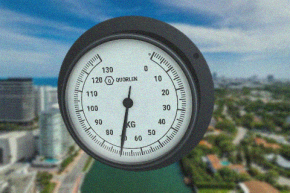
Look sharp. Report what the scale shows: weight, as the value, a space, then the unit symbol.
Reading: 70 kg
